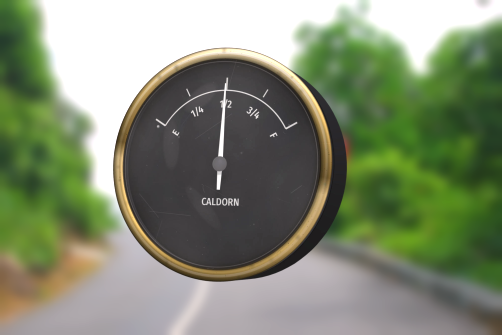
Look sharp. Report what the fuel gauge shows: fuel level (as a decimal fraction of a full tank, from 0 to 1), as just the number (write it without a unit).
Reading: 0.5
